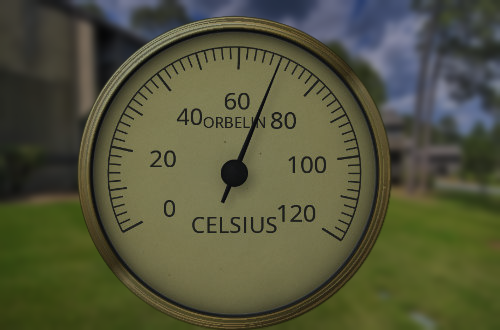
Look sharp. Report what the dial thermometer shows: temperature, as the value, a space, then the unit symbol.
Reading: 70 °C
